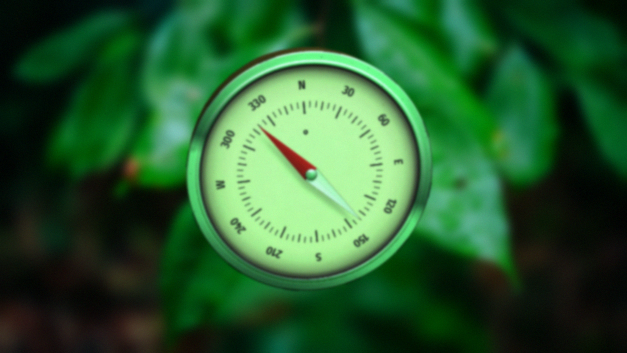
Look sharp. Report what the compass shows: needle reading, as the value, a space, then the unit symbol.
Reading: 320 °
